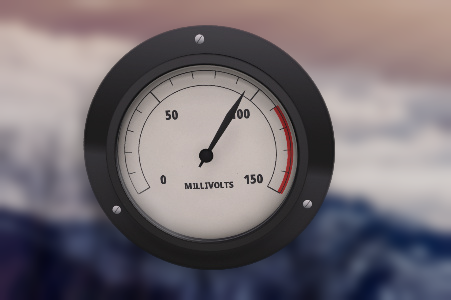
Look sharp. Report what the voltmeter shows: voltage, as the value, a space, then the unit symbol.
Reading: 95 mV
